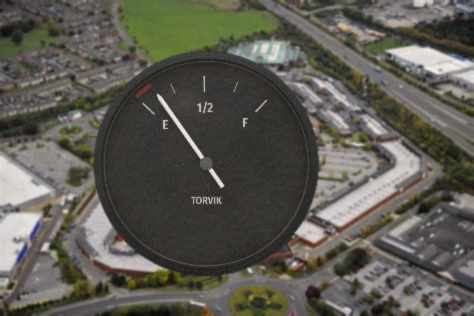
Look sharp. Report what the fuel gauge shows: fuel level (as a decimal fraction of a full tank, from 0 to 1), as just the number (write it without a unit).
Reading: 0.125
